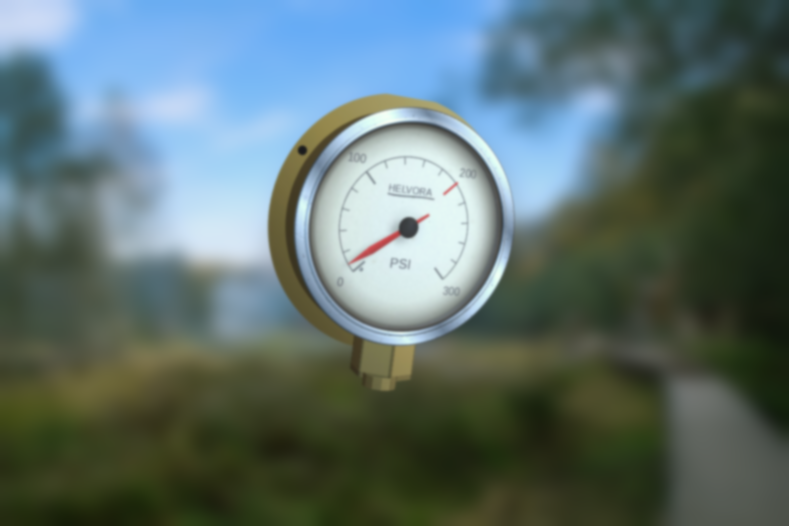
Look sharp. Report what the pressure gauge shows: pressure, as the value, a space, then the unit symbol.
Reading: 10 psi
